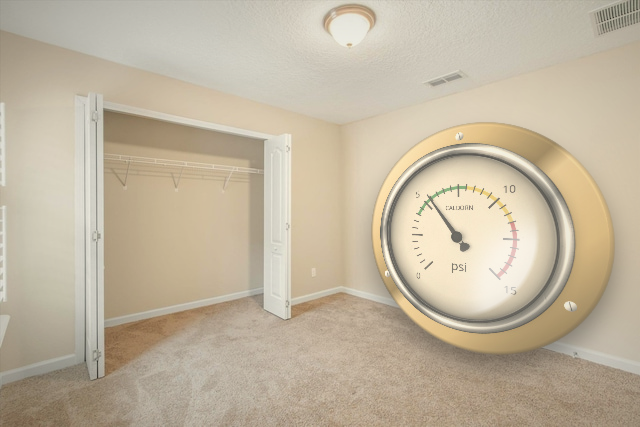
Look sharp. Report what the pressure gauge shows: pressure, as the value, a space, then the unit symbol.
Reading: 5.5 psi
